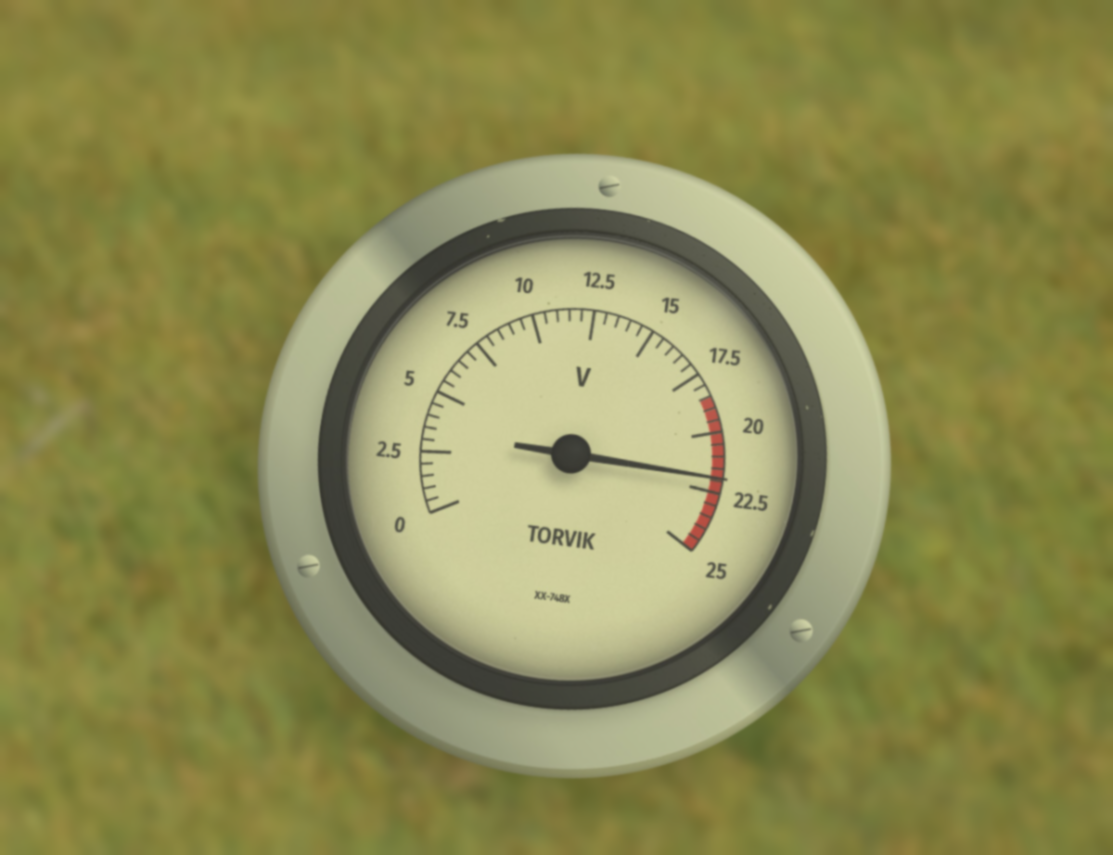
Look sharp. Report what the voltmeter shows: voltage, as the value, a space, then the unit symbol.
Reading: 22 V
